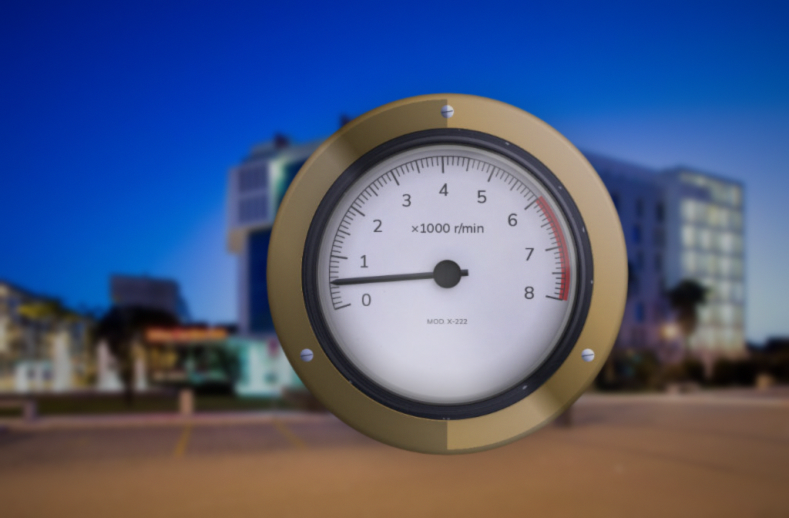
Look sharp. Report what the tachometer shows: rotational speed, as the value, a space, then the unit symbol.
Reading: 500 rpm
